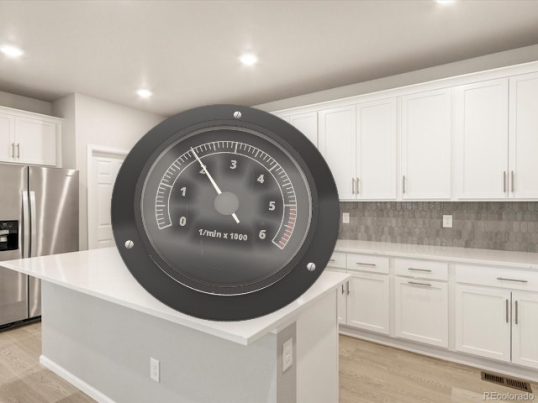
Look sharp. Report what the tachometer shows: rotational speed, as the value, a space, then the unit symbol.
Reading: 2000 rpm
